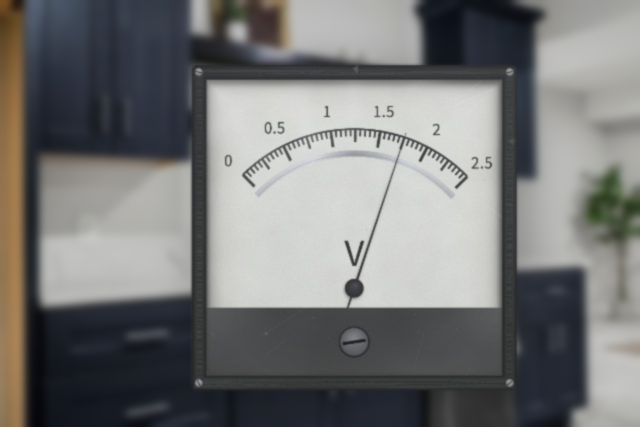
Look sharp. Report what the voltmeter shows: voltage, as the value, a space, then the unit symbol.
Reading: 1.75 V
